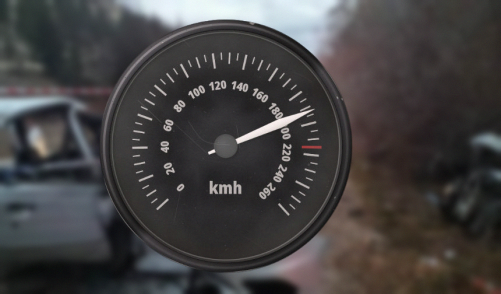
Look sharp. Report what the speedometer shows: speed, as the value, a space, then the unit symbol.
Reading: 192.5 km/h
